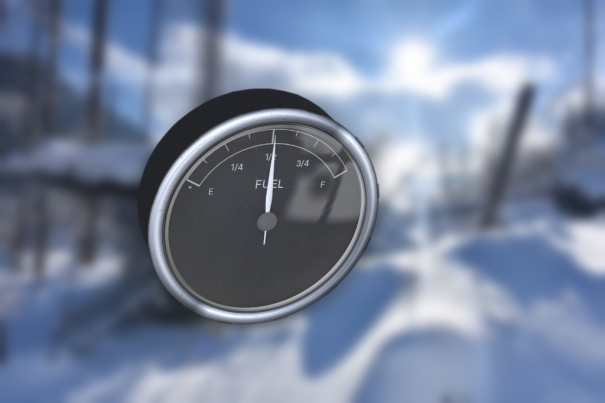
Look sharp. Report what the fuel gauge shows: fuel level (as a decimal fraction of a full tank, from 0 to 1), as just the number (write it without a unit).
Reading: 0.5
